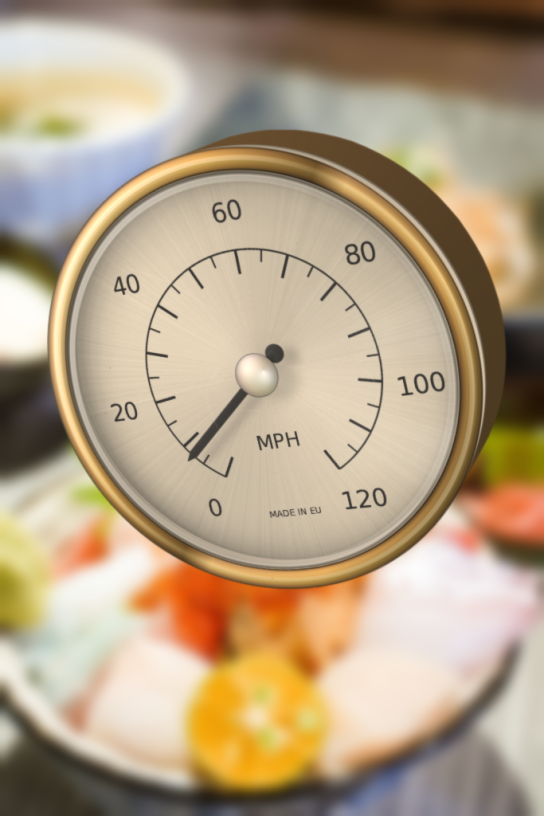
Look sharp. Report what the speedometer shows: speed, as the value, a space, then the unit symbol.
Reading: 7.5 mph
